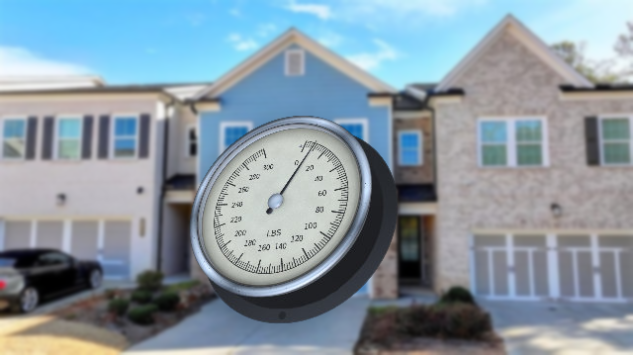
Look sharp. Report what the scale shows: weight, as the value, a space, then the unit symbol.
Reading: 10 lb
